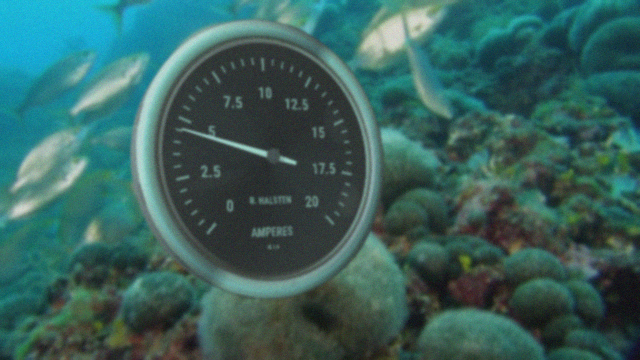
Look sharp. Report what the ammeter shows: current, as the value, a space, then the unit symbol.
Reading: 4.5 A
